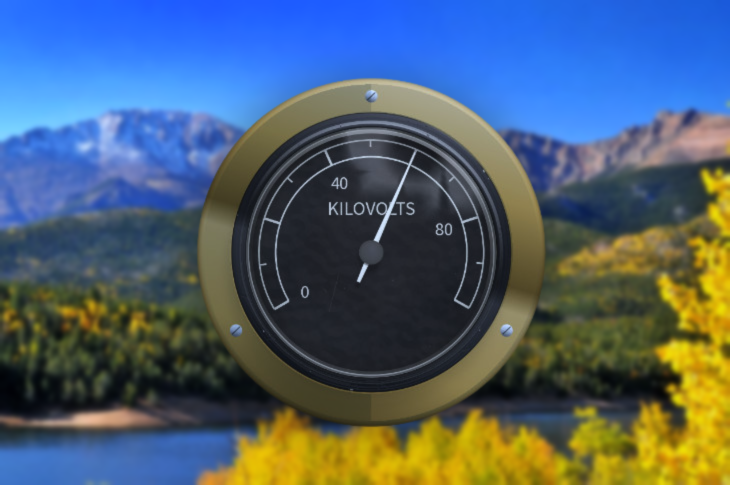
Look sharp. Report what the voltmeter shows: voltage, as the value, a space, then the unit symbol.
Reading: 60 kV
